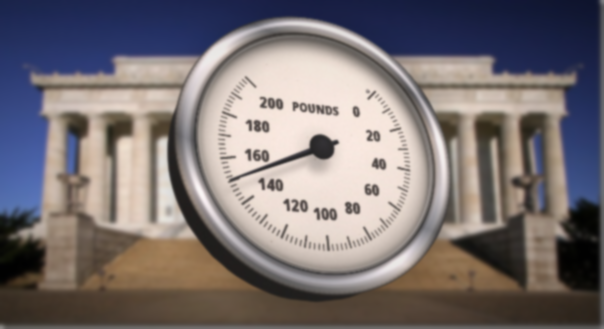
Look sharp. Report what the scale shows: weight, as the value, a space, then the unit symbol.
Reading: 150 lb
